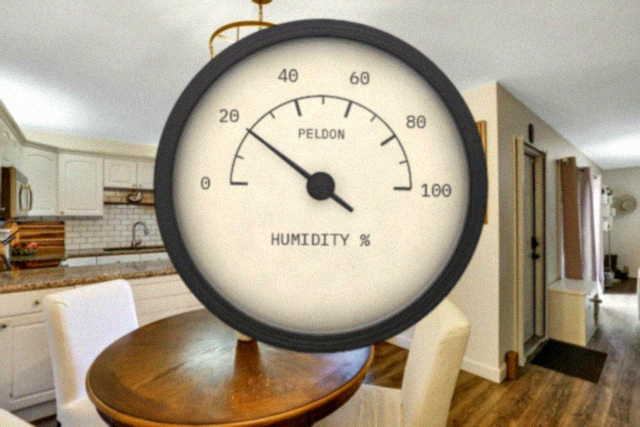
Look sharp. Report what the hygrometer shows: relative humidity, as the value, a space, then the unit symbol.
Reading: 20 %
